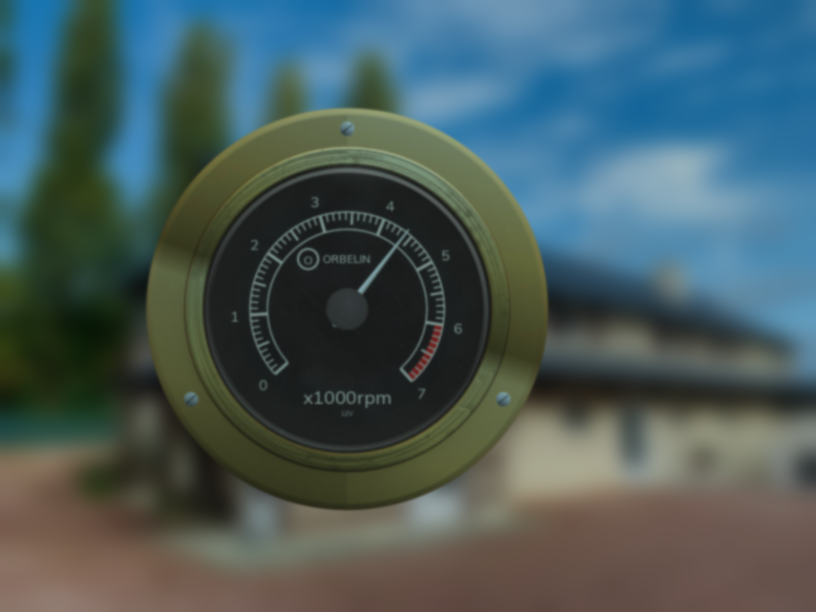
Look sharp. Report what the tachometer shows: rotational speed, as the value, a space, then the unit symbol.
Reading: 4400 rpm
